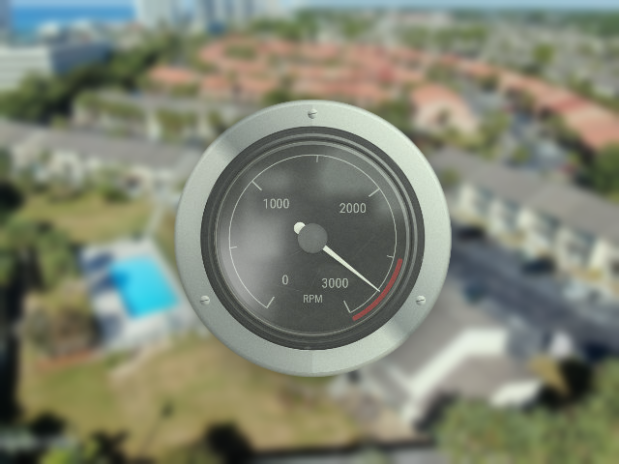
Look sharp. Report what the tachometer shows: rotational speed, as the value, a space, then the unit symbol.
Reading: 2750 rpm
